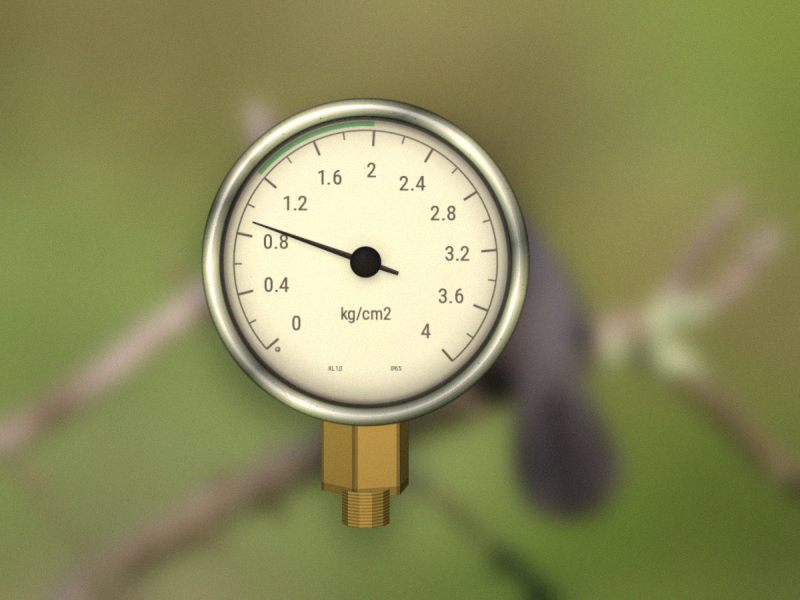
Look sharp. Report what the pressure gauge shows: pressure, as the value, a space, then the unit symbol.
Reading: 0.9 kg/cm²
